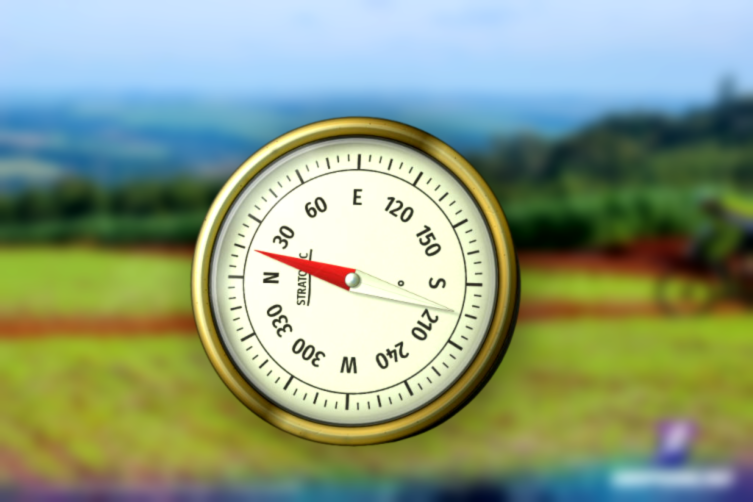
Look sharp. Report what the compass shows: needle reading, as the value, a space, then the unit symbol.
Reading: 15 °
